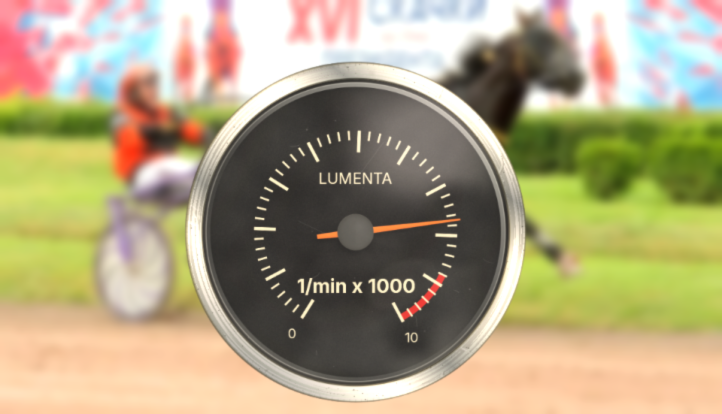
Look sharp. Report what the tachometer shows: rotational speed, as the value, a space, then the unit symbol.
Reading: 7700 rpm
